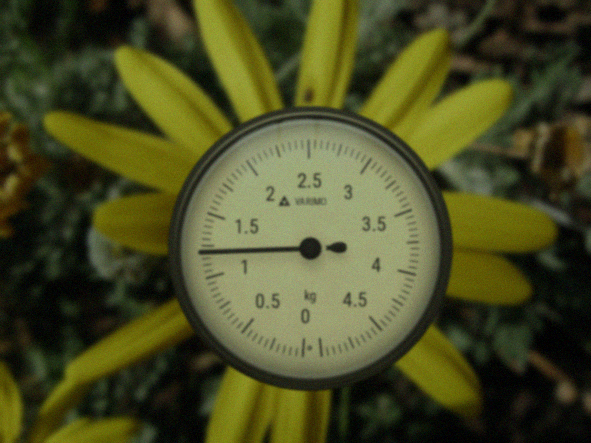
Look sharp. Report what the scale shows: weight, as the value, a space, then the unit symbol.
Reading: 1.2 kg
